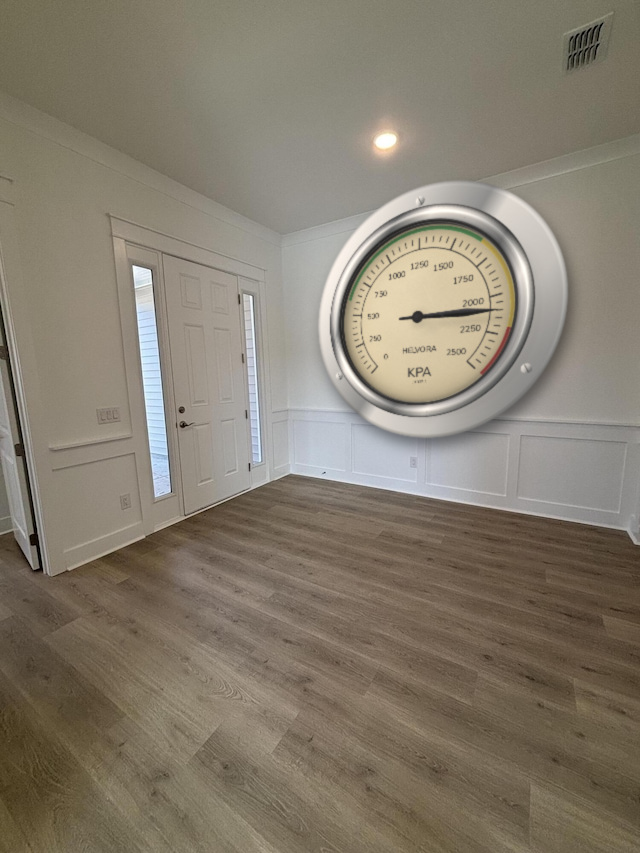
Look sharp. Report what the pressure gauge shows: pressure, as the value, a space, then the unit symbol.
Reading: 2100 kPa
